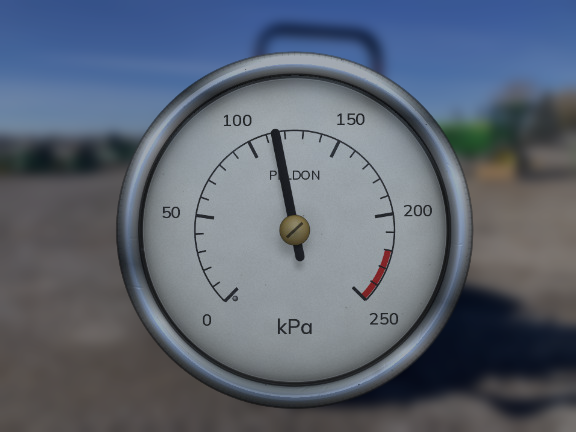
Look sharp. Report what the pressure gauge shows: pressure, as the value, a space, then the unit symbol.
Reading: 115 kPa
